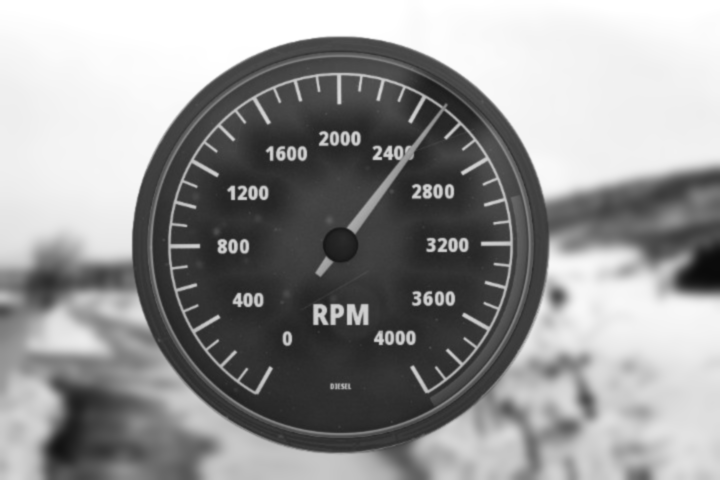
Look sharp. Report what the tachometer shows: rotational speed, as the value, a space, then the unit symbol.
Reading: 2500 rpm
